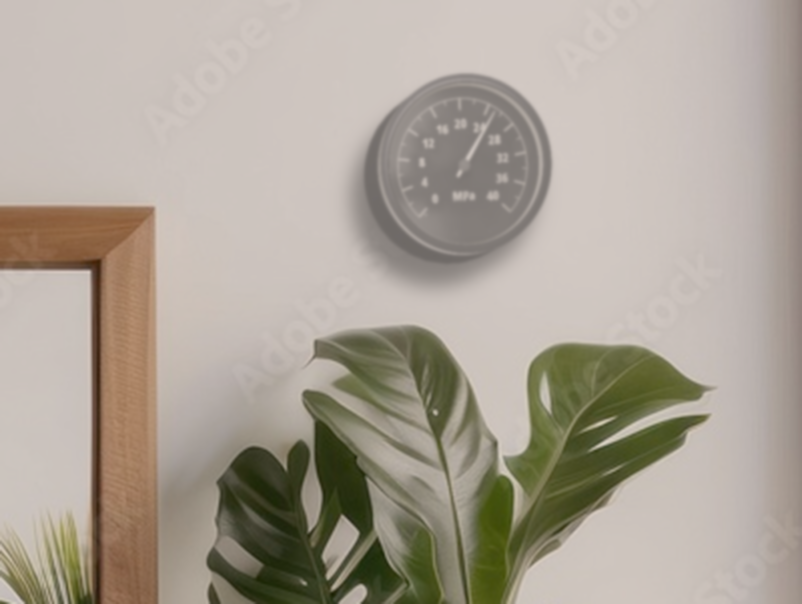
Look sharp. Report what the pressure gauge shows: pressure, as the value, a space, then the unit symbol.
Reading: 25 MPa
